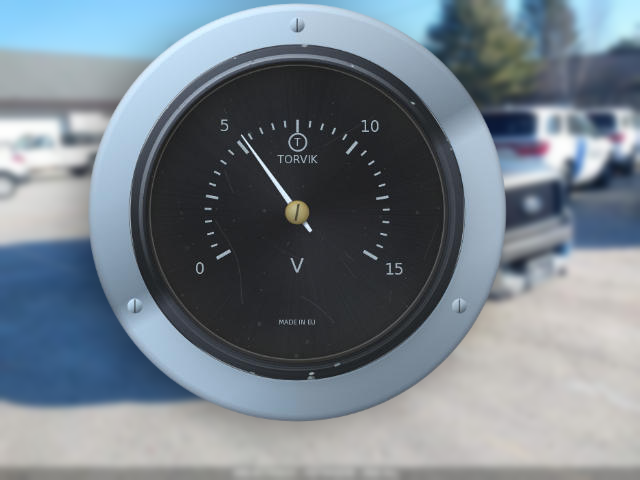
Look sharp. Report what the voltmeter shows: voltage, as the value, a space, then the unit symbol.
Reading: 5.25 V
